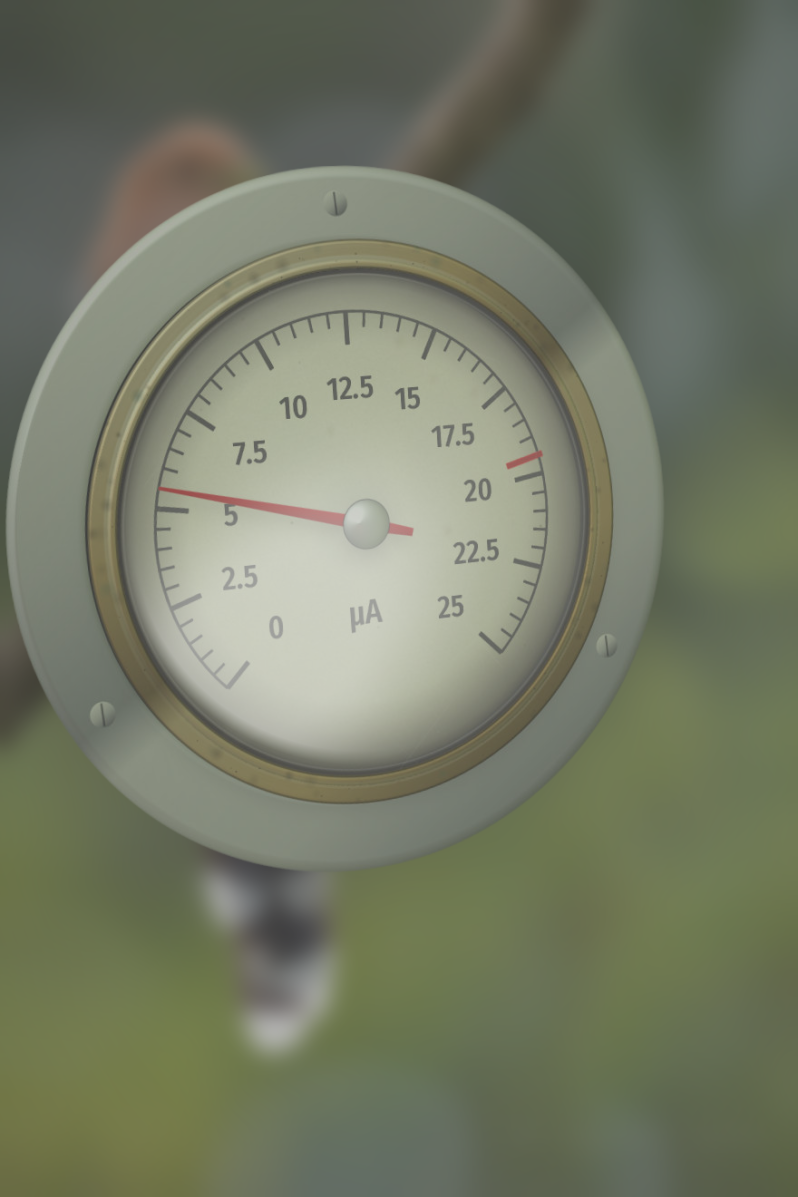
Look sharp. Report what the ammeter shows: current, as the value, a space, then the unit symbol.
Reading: 5.5 µA
